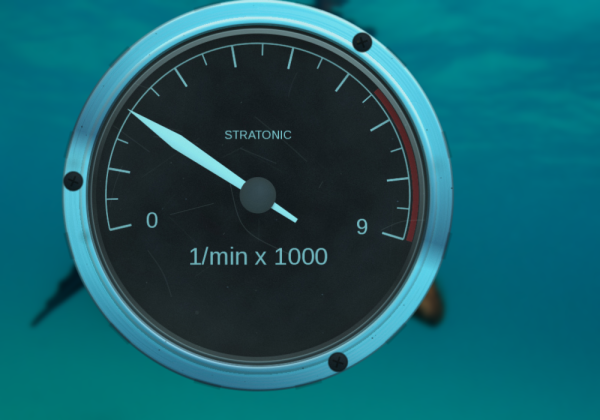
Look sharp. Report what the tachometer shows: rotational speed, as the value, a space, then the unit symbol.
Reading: 2000 rpm
